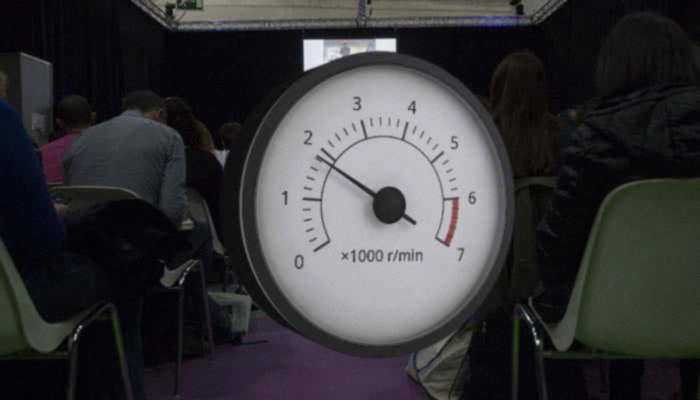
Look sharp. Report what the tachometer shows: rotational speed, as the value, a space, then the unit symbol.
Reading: 1800 rpm
